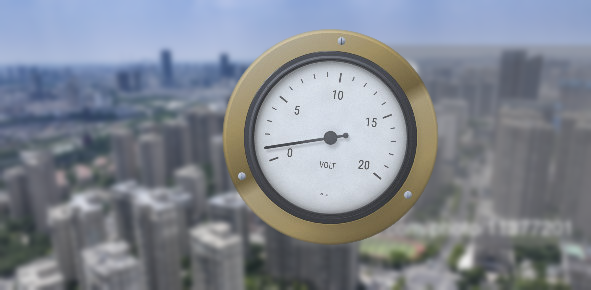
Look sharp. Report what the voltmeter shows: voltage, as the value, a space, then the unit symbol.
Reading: 1 V
